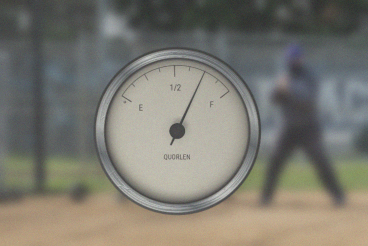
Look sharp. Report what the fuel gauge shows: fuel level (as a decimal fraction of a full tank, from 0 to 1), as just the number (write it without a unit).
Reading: 0.75
